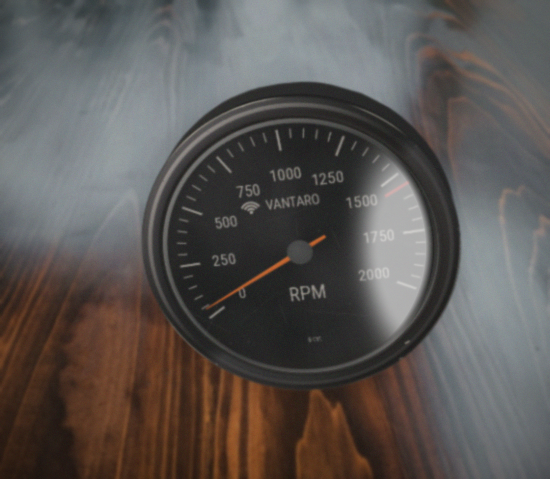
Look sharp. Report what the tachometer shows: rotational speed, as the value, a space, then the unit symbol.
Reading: 50 rpm
